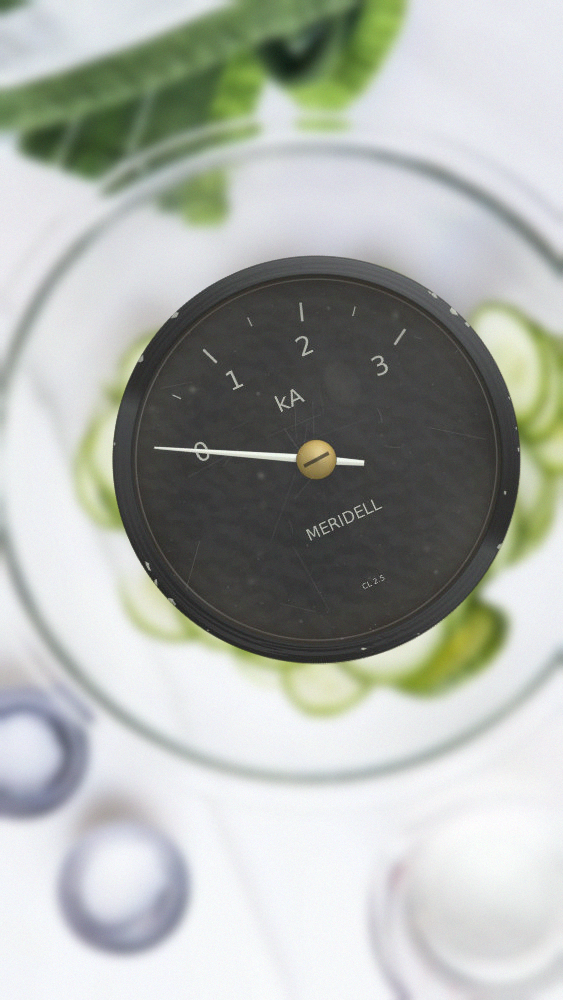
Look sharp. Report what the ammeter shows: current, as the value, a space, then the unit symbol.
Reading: 0 kA
